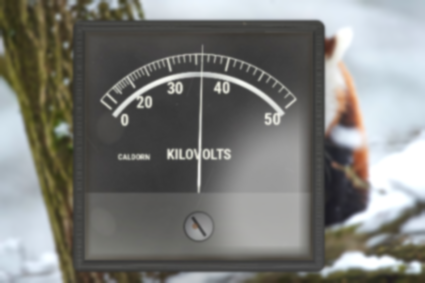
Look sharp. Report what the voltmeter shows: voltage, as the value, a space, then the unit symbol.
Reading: 36 kV
